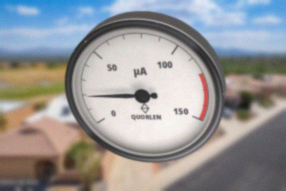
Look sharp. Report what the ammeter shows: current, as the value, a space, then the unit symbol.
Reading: 20 µA
